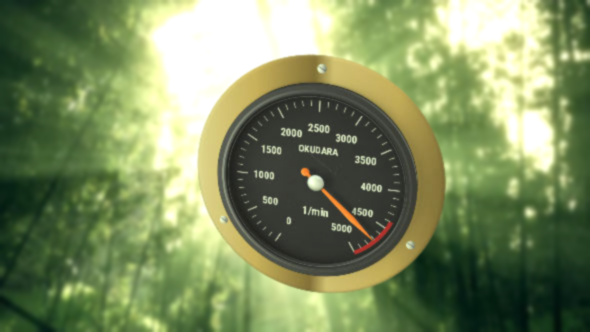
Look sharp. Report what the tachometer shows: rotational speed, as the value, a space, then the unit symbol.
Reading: 4700 rpm
